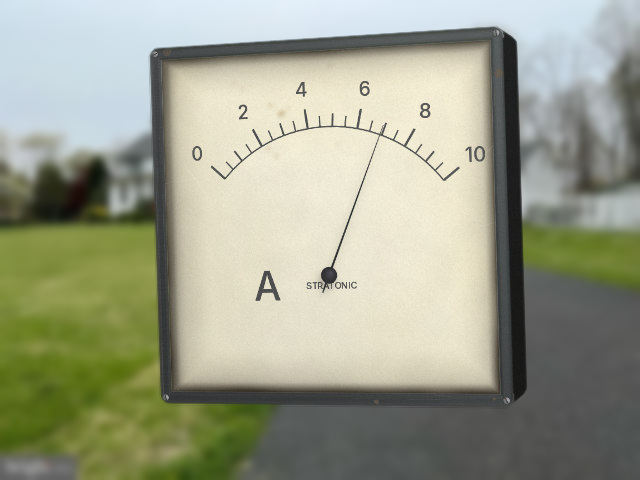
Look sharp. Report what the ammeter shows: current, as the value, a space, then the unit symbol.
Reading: 7 A
